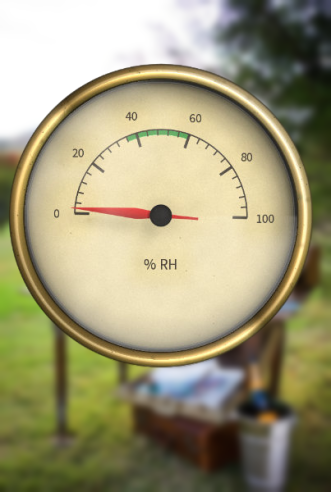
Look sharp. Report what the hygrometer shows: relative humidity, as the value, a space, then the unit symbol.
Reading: 2 %
